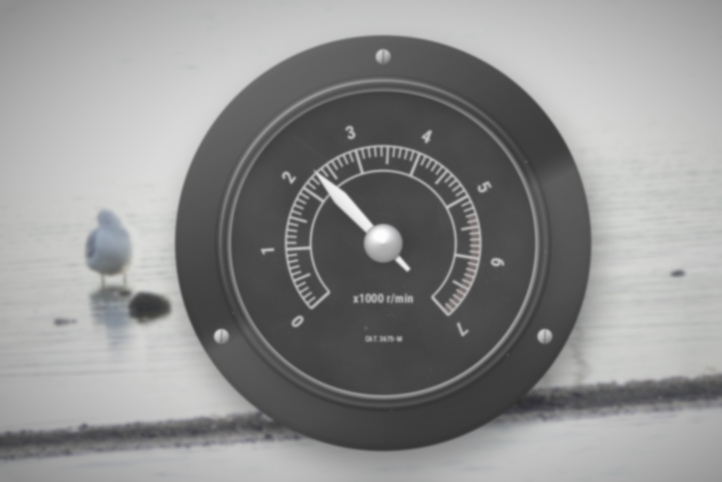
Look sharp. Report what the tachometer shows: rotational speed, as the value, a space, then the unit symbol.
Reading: 2300 rpm
